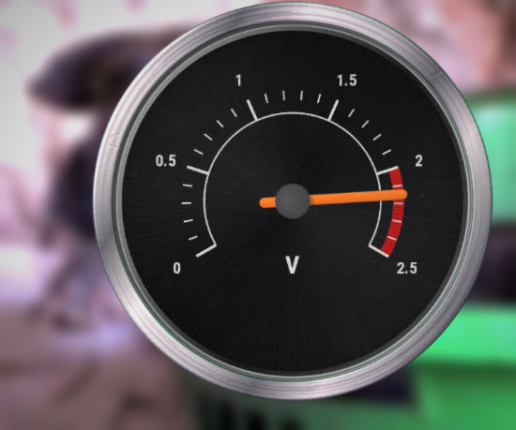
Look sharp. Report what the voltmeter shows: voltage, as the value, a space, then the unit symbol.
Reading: 2.15 V
